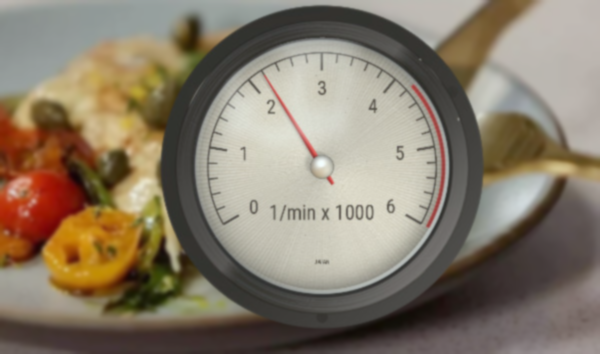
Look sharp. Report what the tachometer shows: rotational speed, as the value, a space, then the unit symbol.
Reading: 2200 rpm
